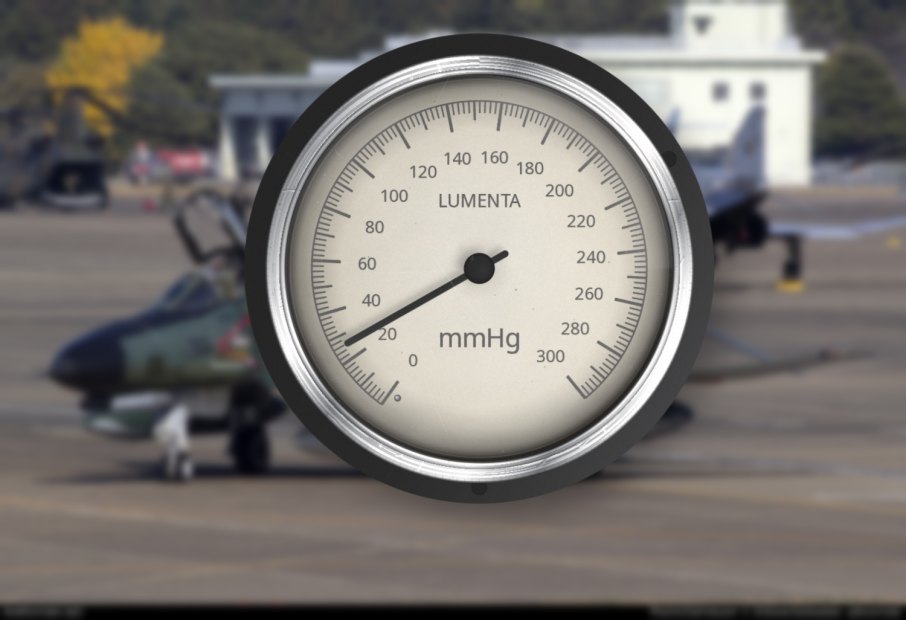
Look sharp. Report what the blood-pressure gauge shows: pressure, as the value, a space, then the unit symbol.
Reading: 26 mmHg
